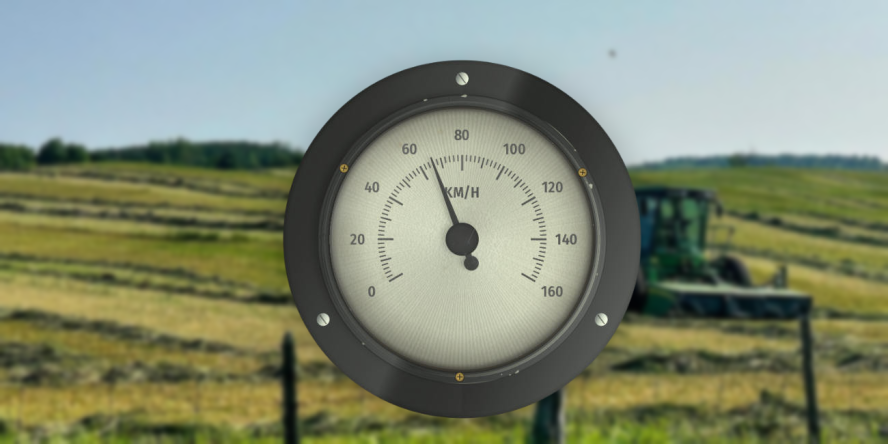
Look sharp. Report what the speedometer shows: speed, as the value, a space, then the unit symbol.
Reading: 66 km/h
